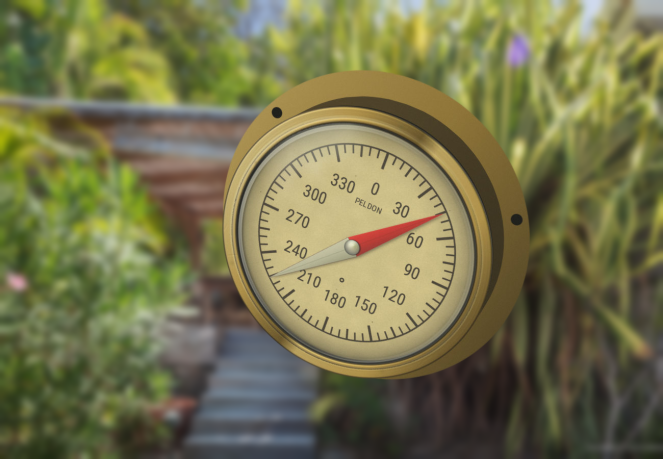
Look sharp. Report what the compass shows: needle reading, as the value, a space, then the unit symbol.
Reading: 45 °
